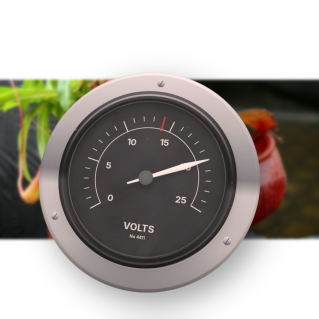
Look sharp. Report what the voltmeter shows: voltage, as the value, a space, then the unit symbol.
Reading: 20 V
